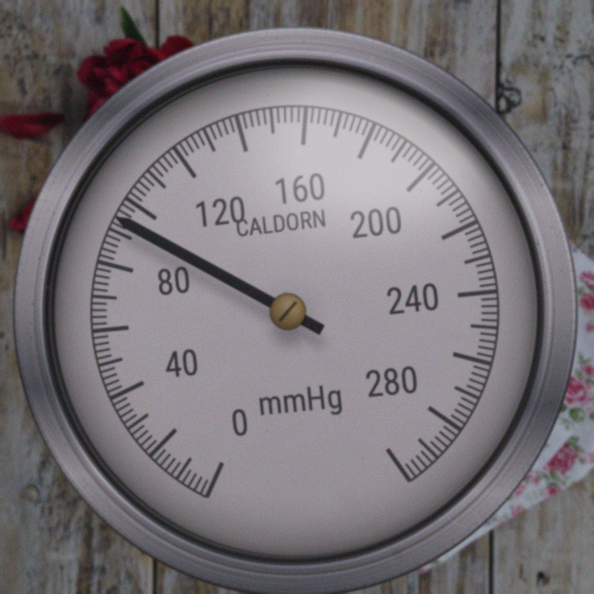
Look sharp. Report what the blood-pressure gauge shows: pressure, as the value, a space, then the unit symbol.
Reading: 94 mmHg
